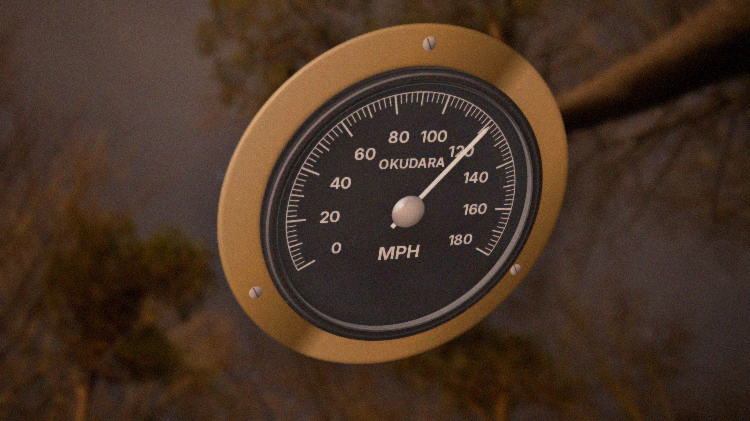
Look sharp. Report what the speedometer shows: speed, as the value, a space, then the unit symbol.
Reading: 120 mph
